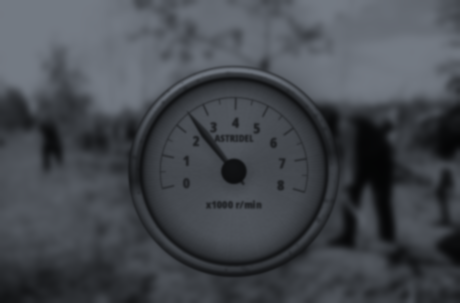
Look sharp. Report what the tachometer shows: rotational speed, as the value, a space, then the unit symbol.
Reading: 2500 rpm
